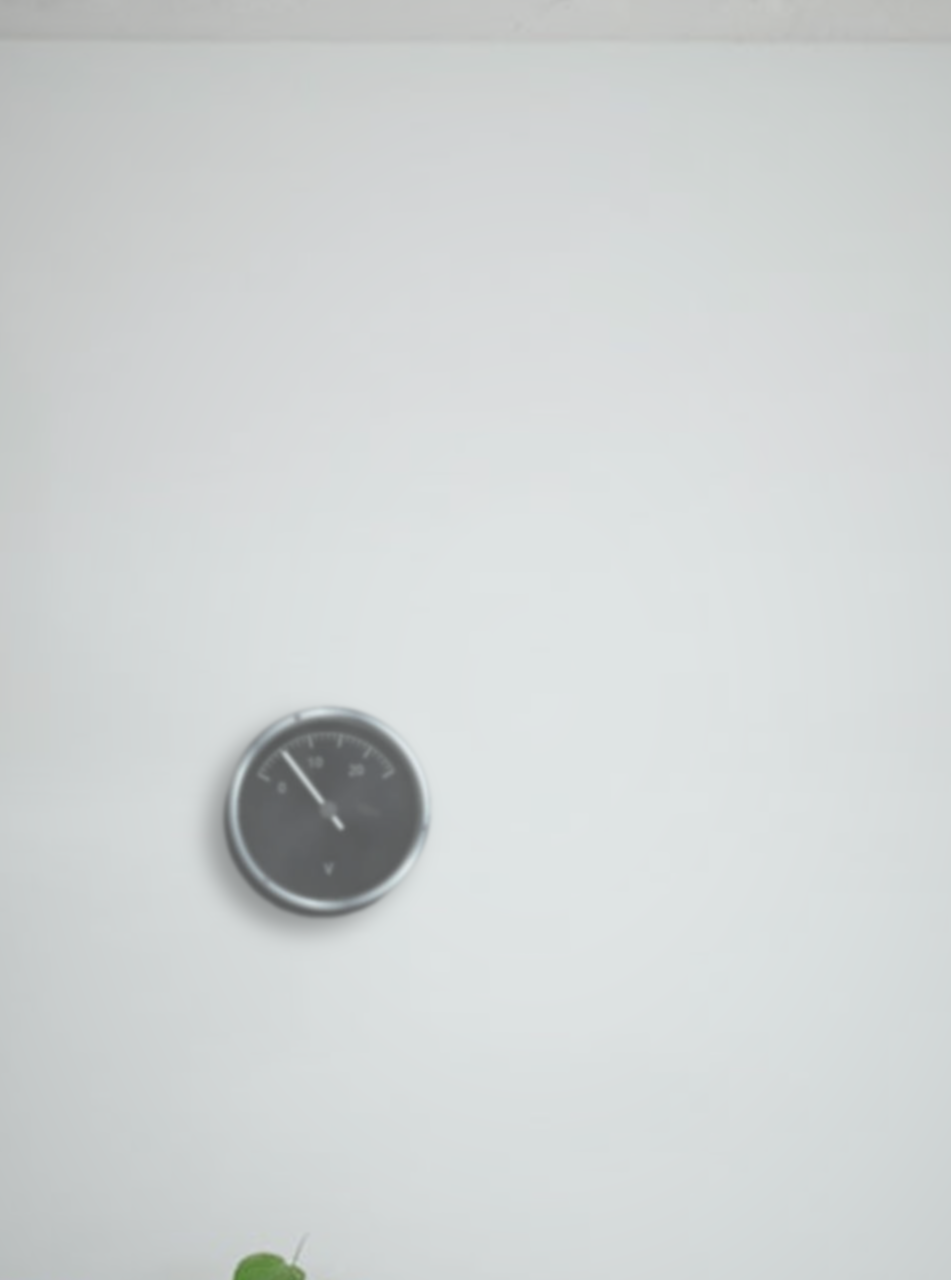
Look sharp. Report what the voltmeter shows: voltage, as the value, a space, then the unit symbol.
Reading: 5 V
